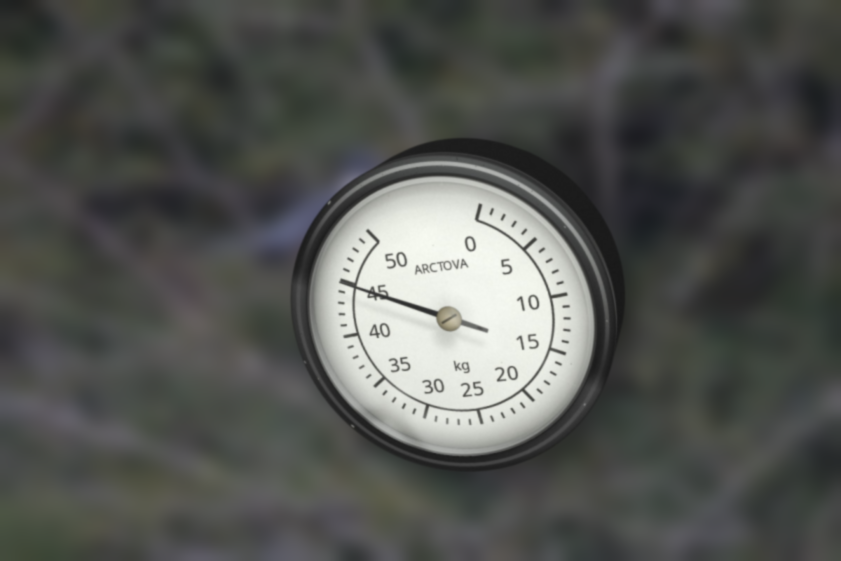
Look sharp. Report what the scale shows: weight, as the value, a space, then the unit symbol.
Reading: 45 kg
